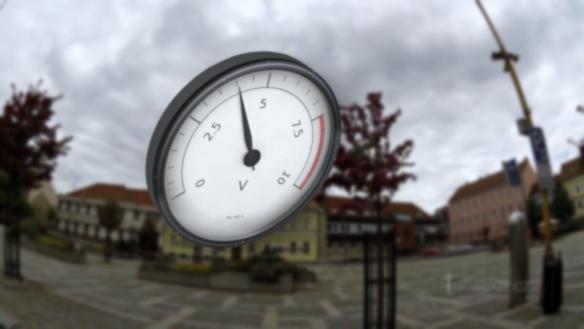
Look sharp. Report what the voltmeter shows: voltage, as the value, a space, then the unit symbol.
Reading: 4 V
